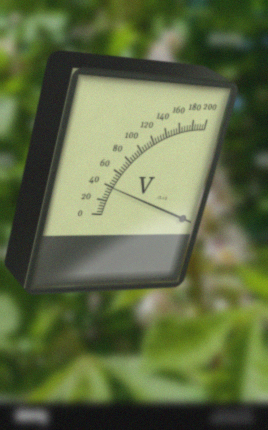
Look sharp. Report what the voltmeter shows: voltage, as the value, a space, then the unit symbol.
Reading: 40 V
